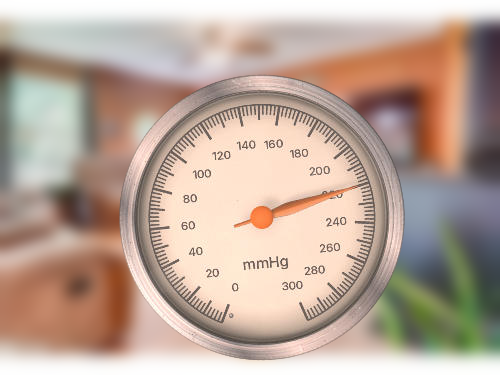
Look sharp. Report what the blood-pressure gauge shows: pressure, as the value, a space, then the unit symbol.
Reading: 220 mmHg
